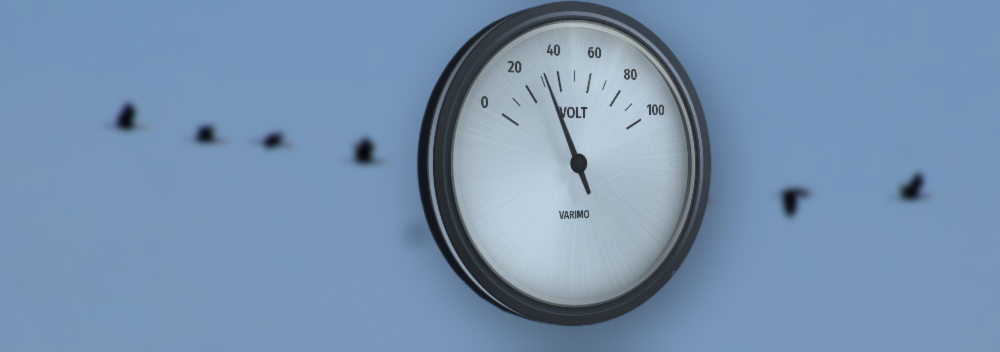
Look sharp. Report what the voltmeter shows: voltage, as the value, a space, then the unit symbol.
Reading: 30 V
